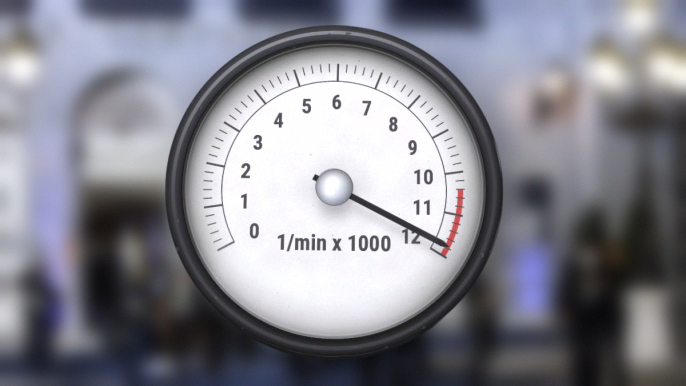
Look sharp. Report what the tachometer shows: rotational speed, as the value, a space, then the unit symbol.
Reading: 11800 rpm
